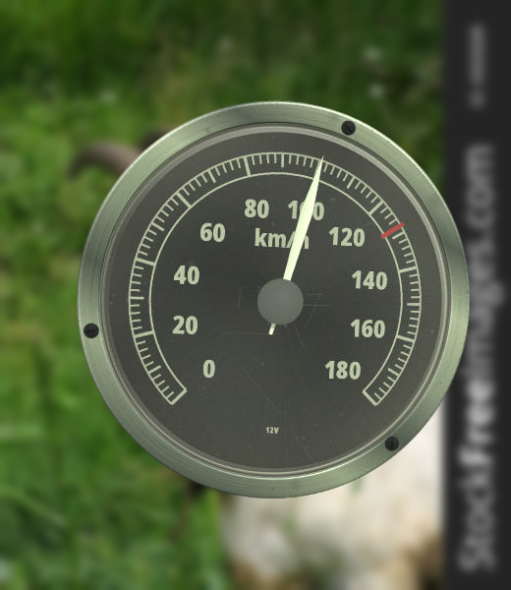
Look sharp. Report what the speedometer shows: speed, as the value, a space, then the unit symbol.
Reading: 100 km/h
